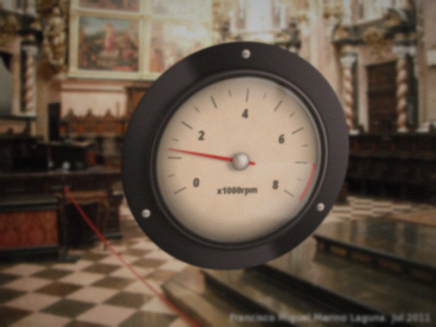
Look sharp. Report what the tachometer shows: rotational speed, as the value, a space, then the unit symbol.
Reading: 1250 rpm
